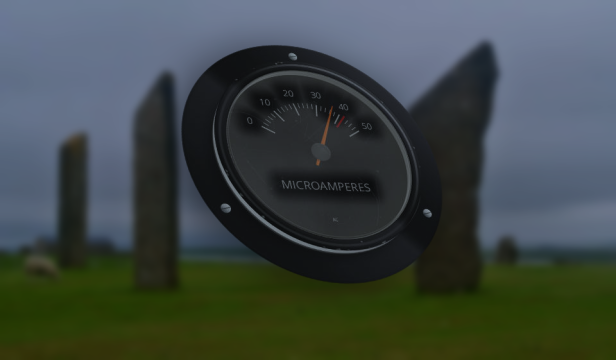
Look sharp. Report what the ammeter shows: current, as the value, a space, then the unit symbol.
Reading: 36 µA
